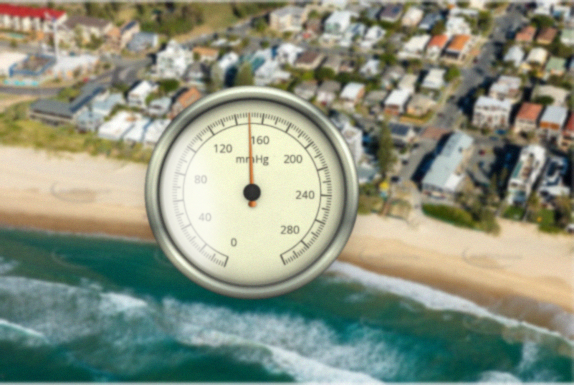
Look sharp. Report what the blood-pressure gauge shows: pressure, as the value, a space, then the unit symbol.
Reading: 150 mmHg
